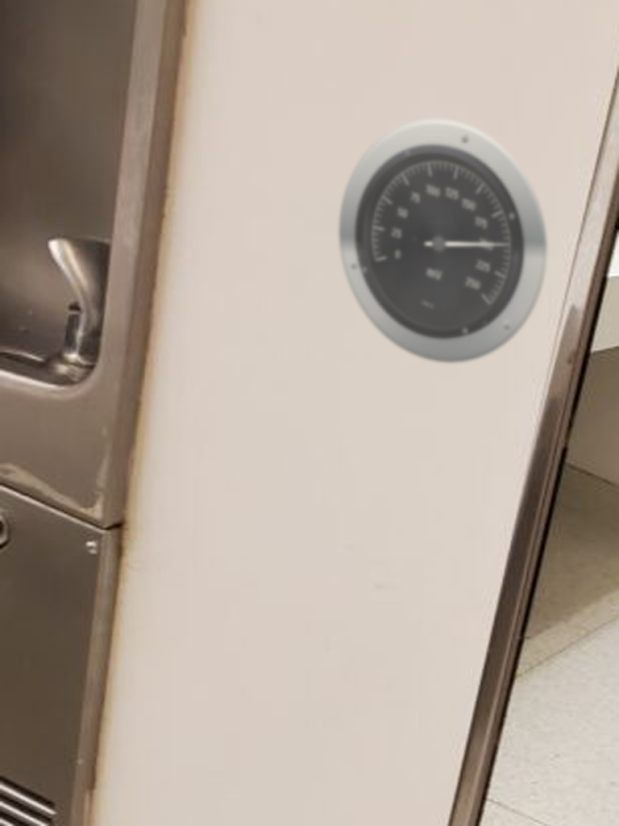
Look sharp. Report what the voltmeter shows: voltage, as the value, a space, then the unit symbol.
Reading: 200 mV
